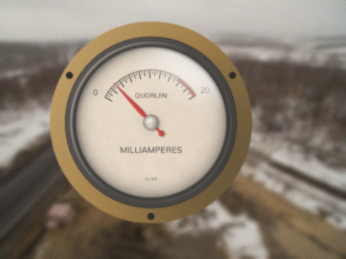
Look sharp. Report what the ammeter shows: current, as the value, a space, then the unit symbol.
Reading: 3 mA
